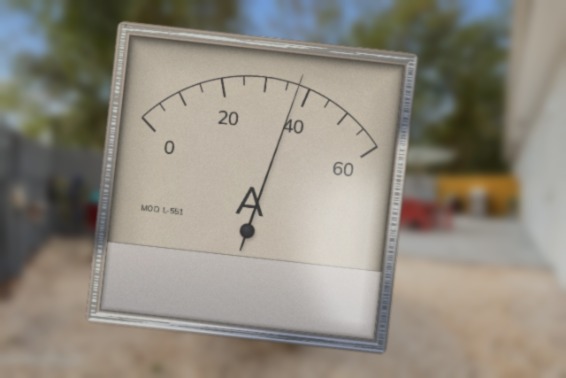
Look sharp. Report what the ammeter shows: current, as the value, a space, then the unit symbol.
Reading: 37.5 A
